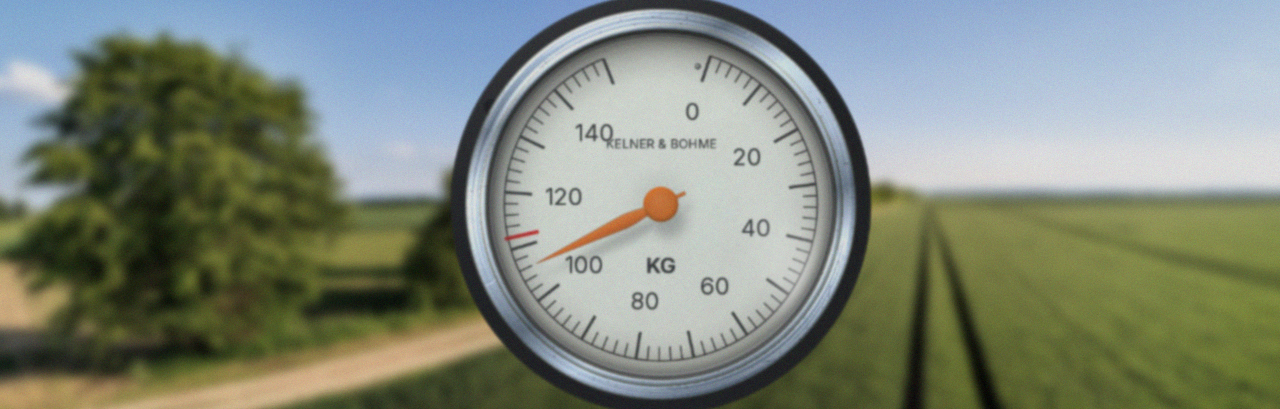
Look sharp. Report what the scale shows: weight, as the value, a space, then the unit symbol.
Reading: 106 kg
